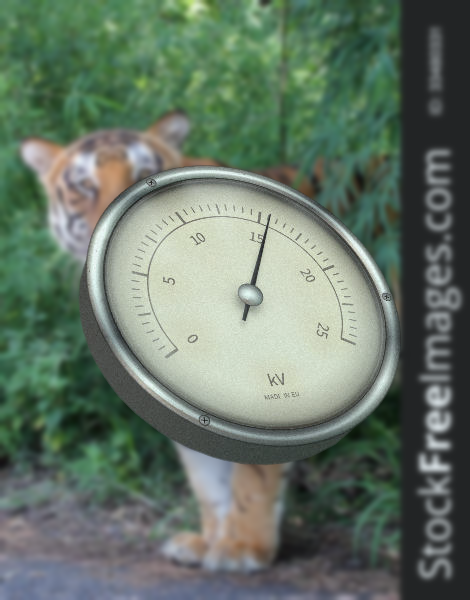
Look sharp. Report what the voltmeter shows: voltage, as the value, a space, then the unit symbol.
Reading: 15.5 kV
